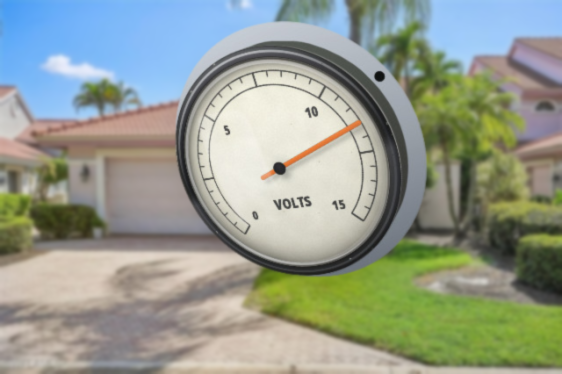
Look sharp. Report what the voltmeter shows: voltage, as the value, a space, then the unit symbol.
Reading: 11.5 V
